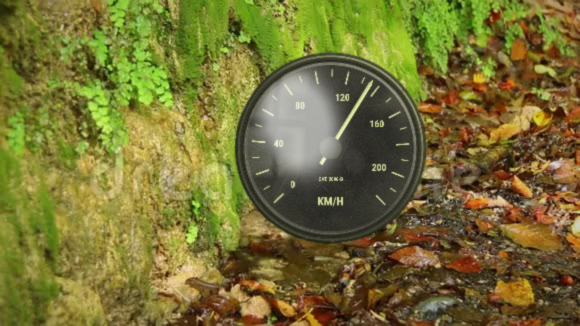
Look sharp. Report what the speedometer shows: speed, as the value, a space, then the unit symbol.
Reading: 135 km/h
